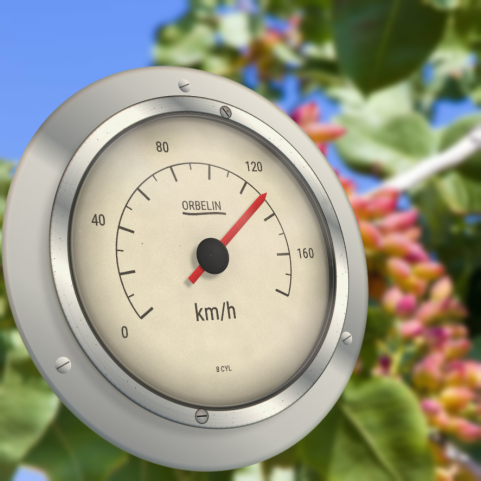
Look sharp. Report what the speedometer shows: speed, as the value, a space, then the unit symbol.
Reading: 130 km/h
